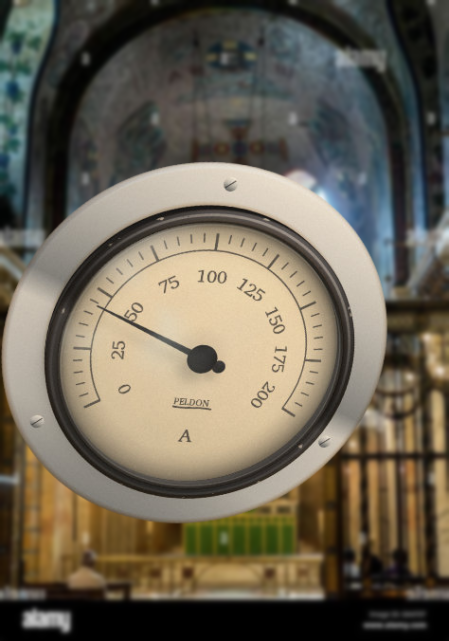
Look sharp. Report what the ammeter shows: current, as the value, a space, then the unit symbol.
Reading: 45 A
